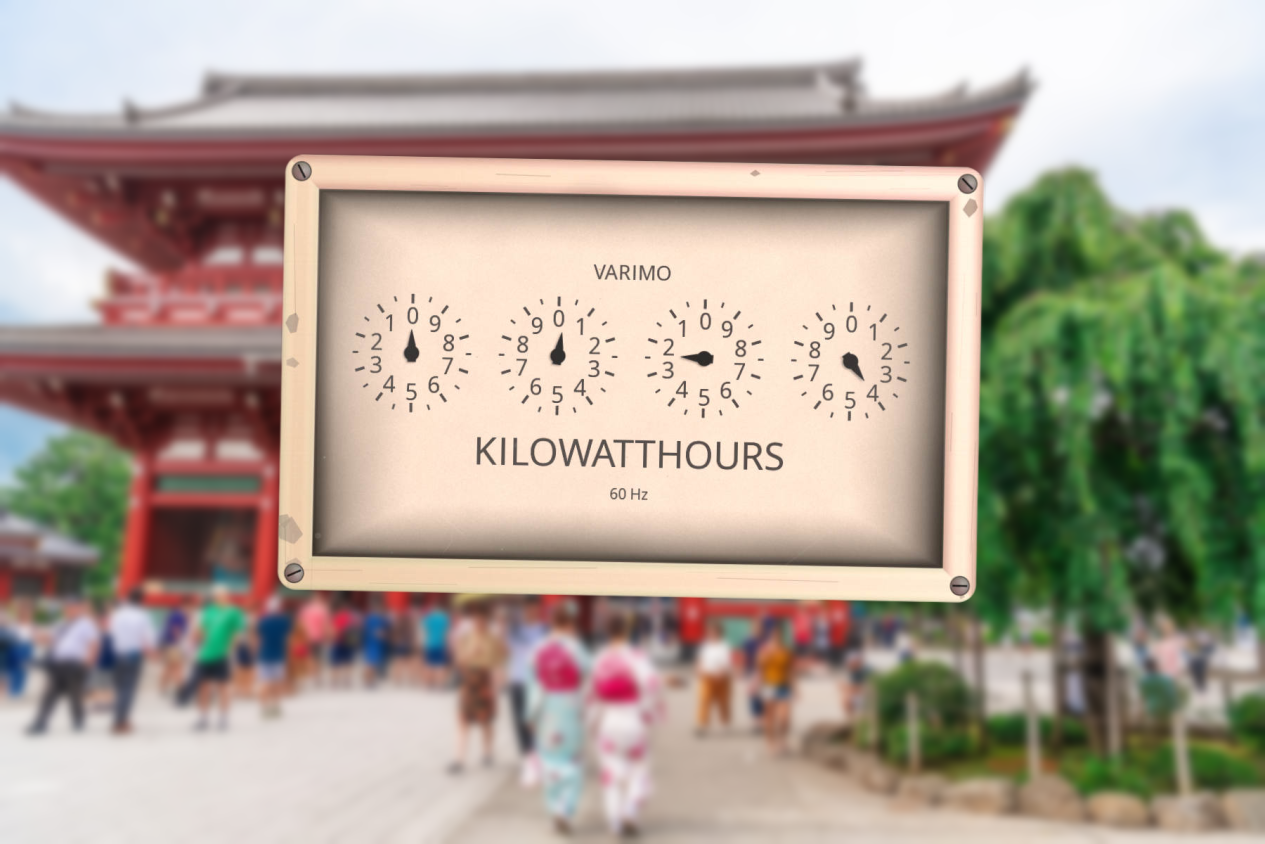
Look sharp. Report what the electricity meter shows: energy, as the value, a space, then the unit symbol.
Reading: 24 kWh
